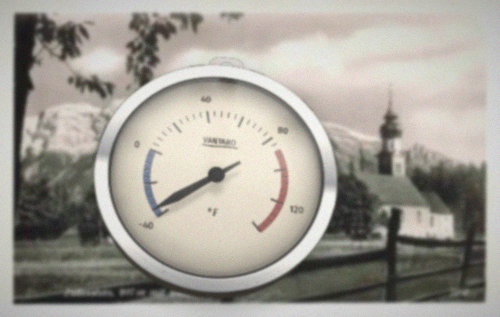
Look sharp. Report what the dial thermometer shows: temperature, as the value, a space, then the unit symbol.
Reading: -36 °F
